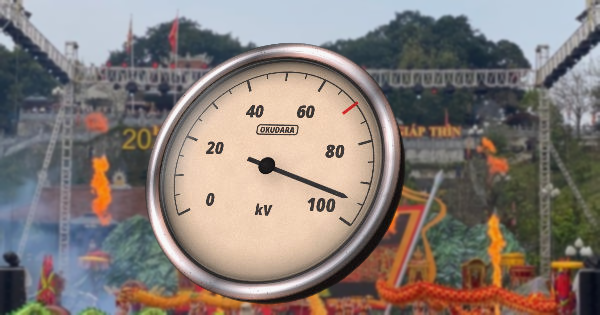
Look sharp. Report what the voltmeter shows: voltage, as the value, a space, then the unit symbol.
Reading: 95 kV
